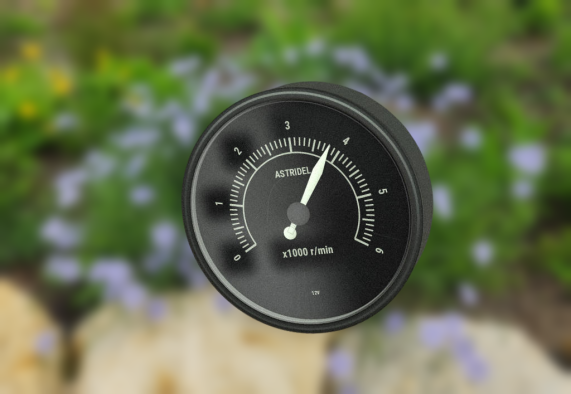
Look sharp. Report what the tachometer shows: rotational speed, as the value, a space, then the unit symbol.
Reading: 3800 rpm
